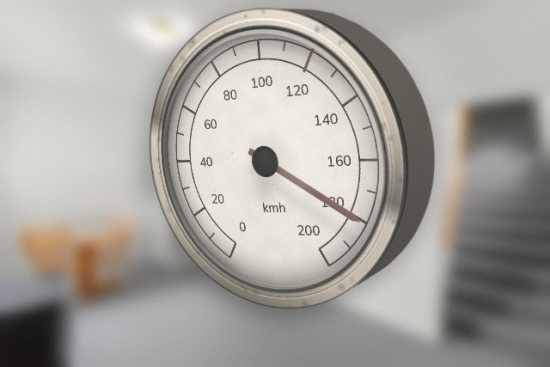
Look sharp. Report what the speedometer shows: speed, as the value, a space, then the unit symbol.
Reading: 180 km/h
